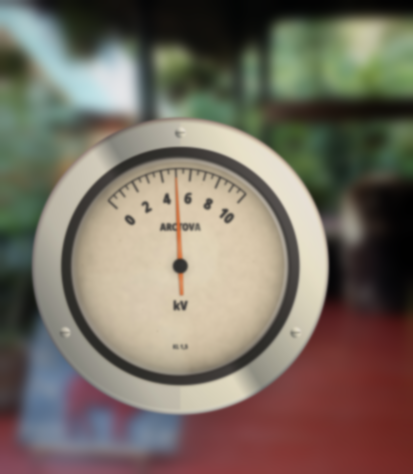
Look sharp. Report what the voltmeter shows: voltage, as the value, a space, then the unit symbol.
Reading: 5 kV
